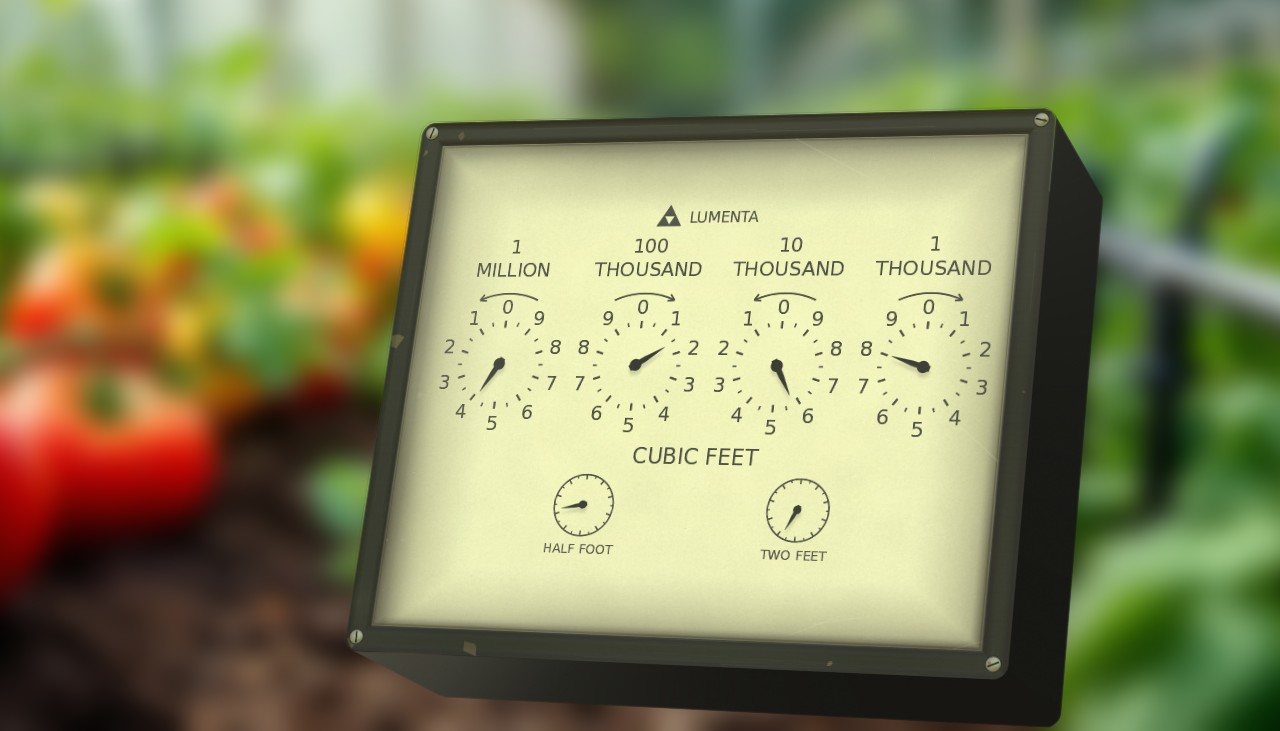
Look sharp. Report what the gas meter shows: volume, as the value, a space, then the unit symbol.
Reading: 415800 ft³
